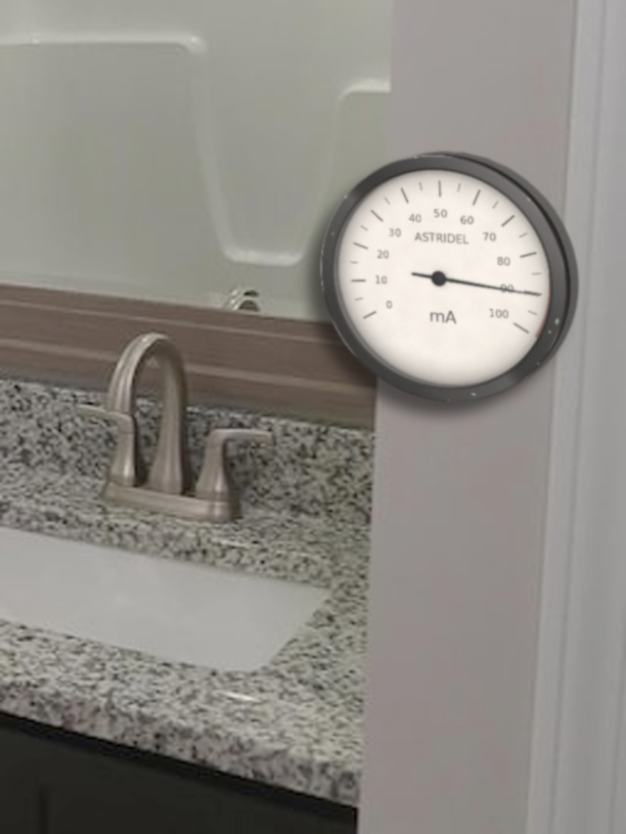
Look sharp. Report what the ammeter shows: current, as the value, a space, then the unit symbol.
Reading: 90 mA
